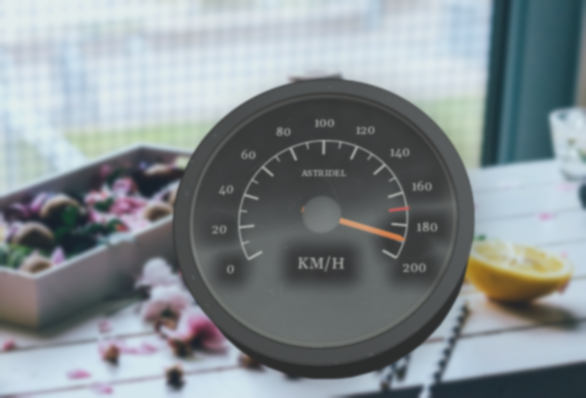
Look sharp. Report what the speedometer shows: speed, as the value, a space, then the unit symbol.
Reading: 190 km/h
